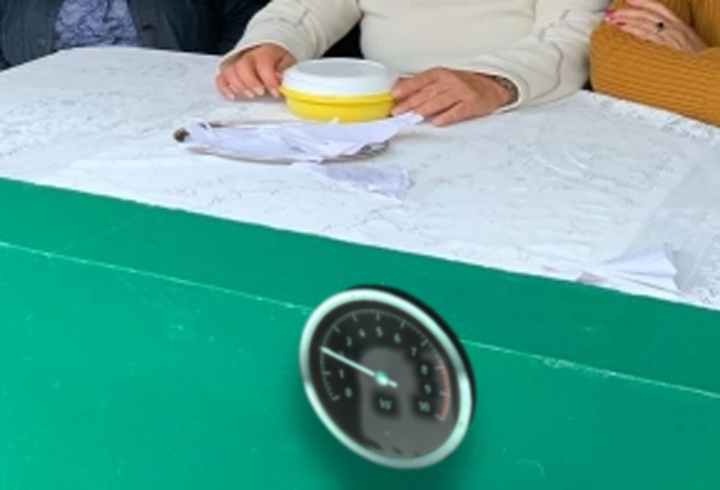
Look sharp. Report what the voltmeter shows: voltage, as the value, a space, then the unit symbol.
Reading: 2 kV
